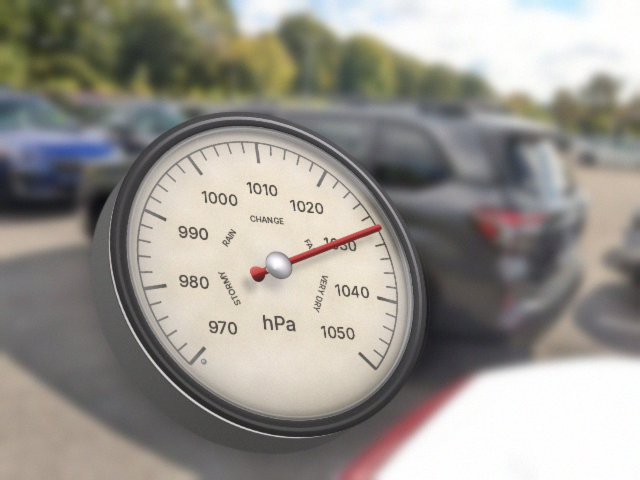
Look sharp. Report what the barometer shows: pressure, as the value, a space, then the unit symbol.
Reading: 1030 hPa
